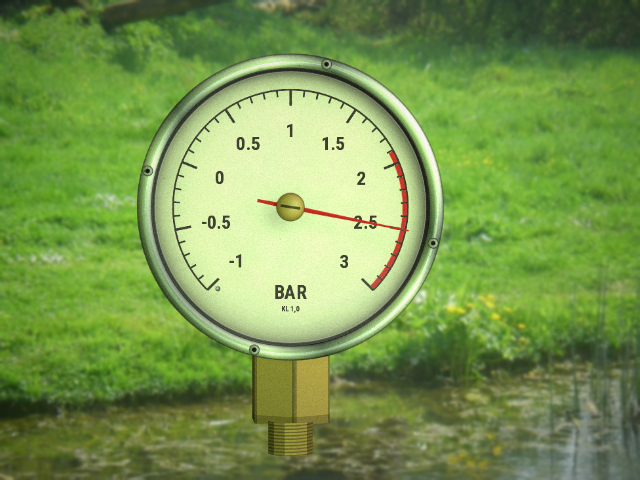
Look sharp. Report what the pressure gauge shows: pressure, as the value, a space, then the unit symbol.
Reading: 2.5 bar
